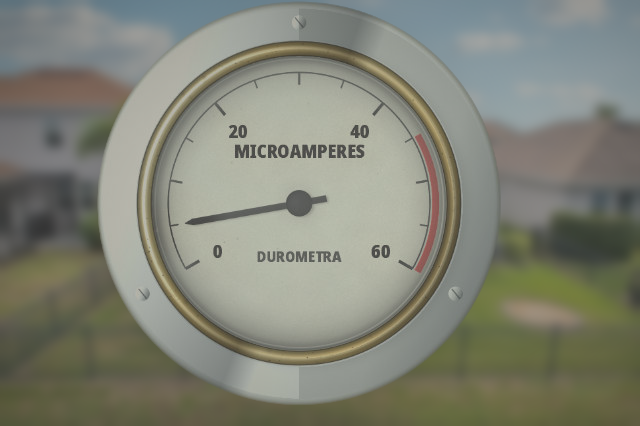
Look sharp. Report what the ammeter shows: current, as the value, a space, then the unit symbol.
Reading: 5 µA
